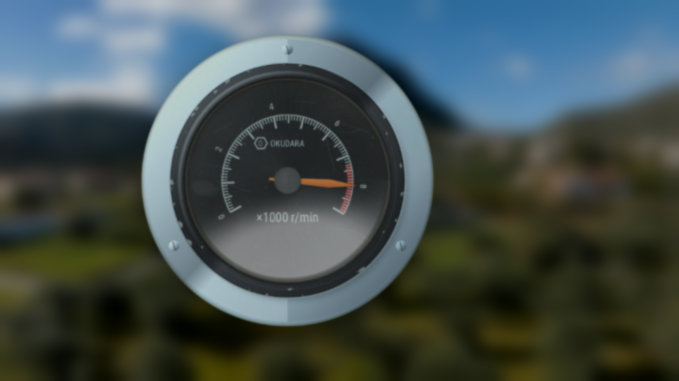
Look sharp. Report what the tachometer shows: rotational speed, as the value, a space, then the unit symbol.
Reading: 8000 rpm
